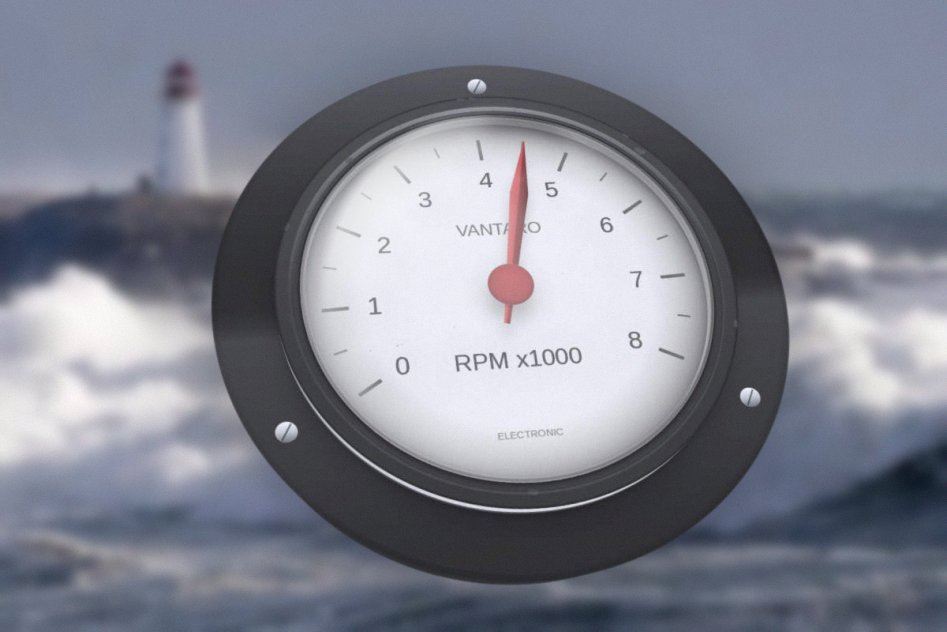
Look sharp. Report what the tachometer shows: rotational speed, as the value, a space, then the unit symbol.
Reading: 4500 rpm
